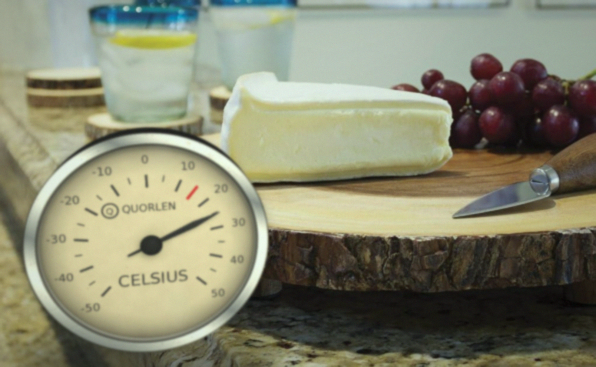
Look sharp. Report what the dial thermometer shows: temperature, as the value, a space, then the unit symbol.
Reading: 25 °C
